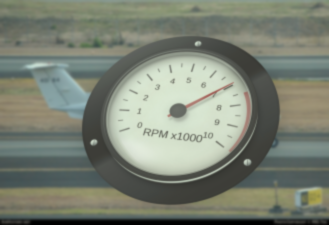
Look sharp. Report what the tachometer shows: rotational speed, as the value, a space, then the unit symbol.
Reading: 7000 rpm
